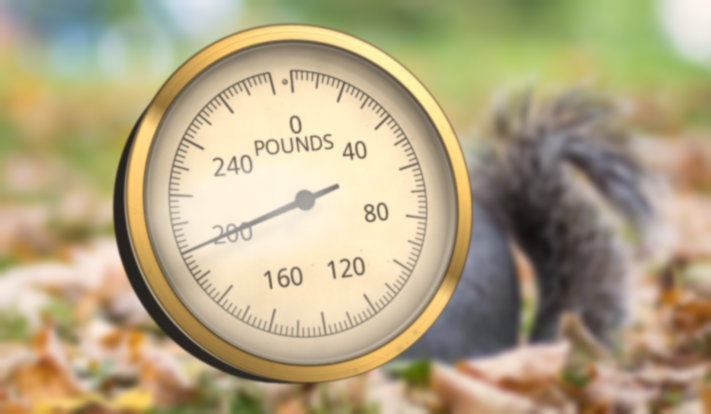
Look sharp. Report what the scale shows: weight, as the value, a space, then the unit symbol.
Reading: 200 lb
